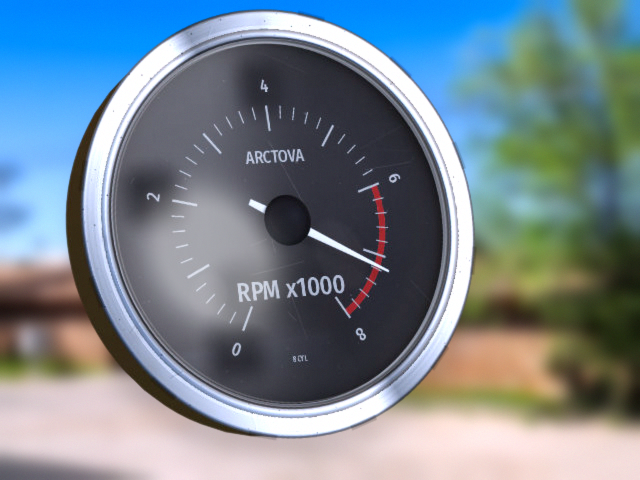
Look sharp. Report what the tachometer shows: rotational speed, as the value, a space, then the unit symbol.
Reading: 7200 rpm
